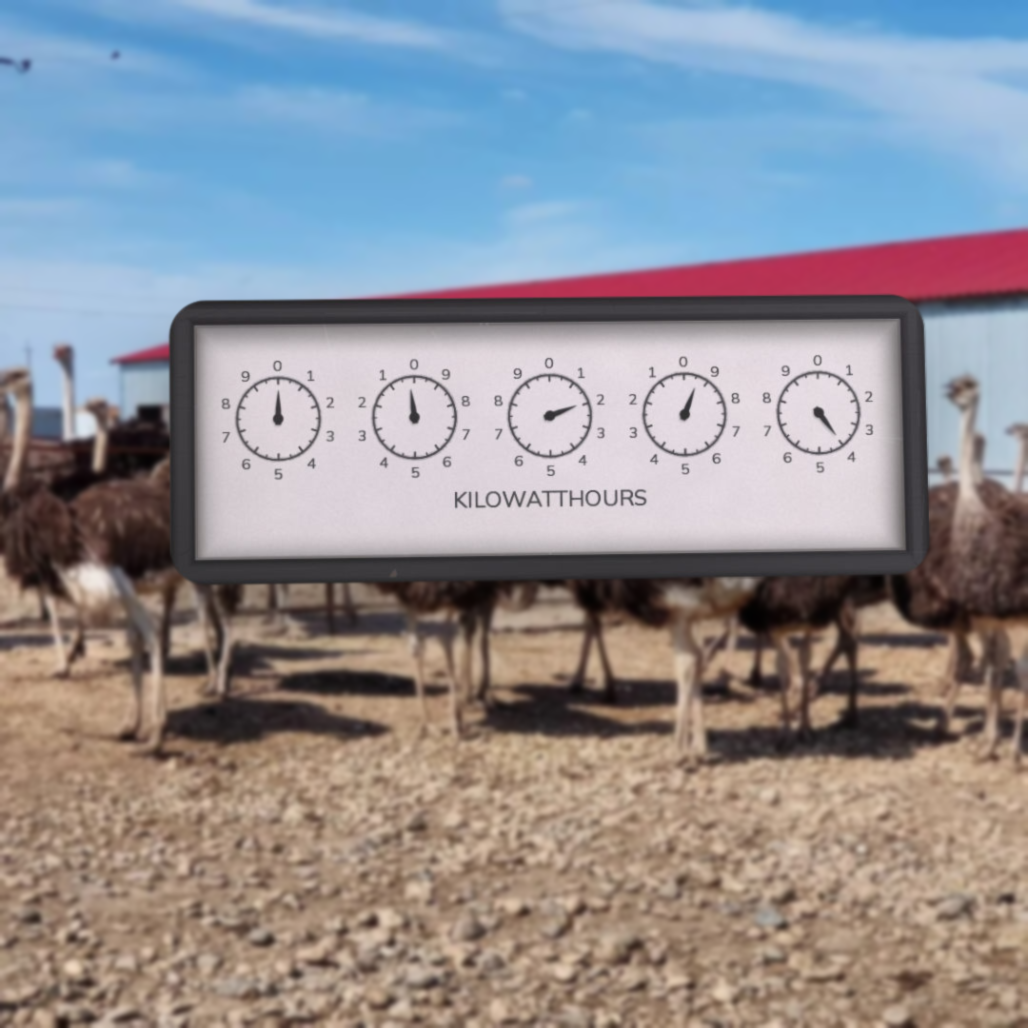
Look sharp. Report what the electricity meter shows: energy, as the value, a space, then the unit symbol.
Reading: 194 kWh
